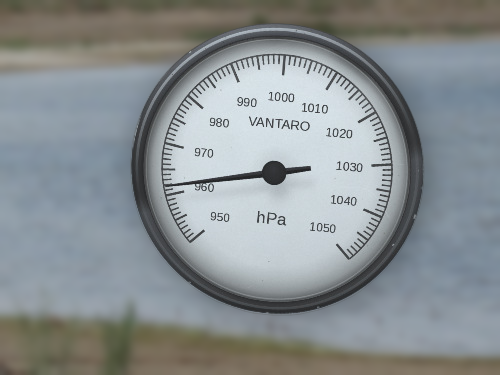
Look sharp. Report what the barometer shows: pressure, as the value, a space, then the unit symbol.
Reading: 962 hPa
